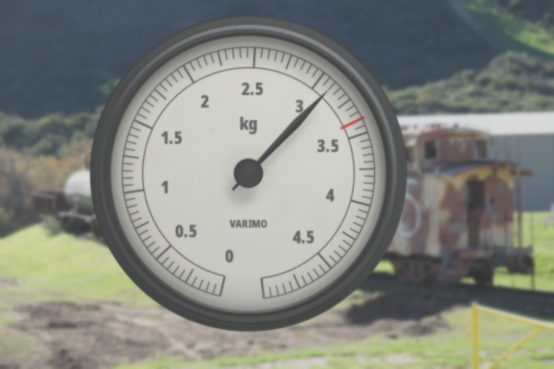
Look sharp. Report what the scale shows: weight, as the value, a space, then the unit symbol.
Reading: 3.1 kg
